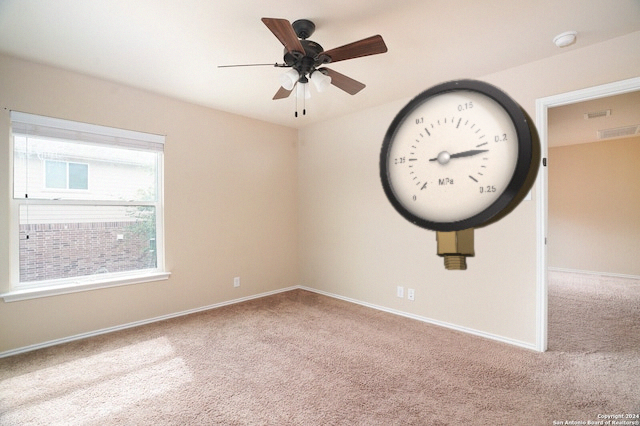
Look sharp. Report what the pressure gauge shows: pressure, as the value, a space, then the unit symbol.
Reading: 0.21 MPa
